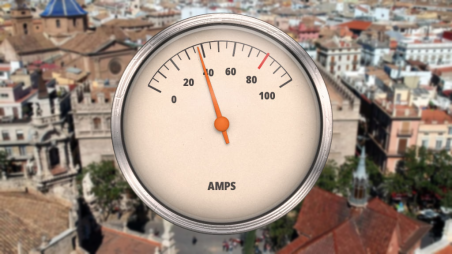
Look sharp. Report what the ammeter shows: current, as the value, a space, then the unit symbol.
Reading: 37.5 A
